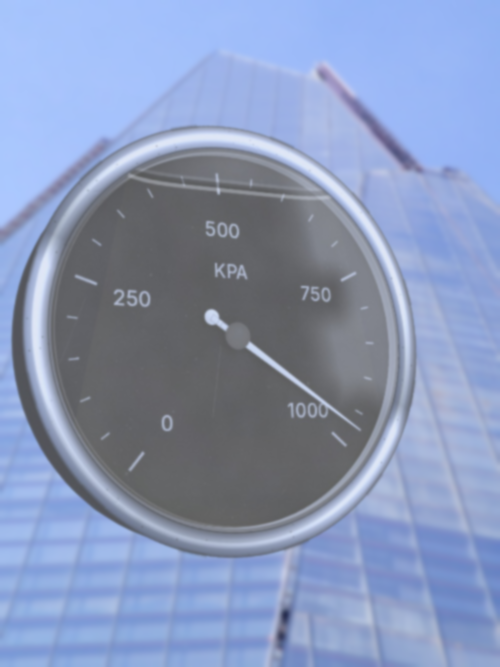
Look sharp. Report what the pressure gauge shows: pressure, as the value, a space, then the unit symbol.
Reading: 975 kPa
